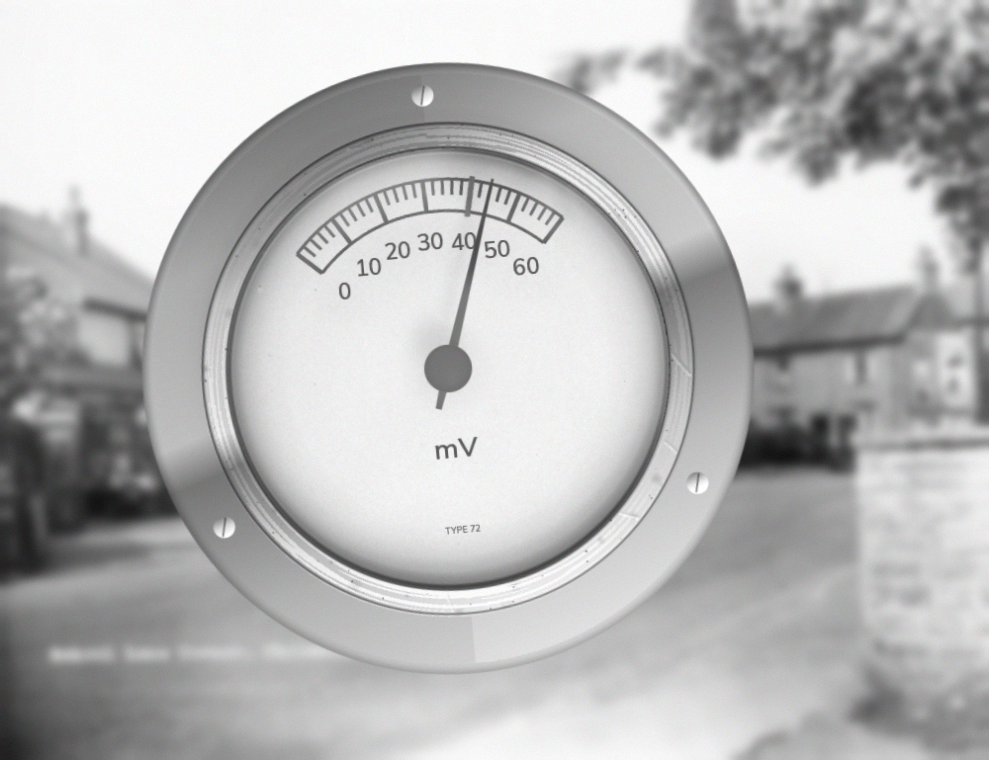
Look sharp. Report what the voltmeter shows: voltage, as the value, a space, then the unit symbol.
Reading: 44 mV
